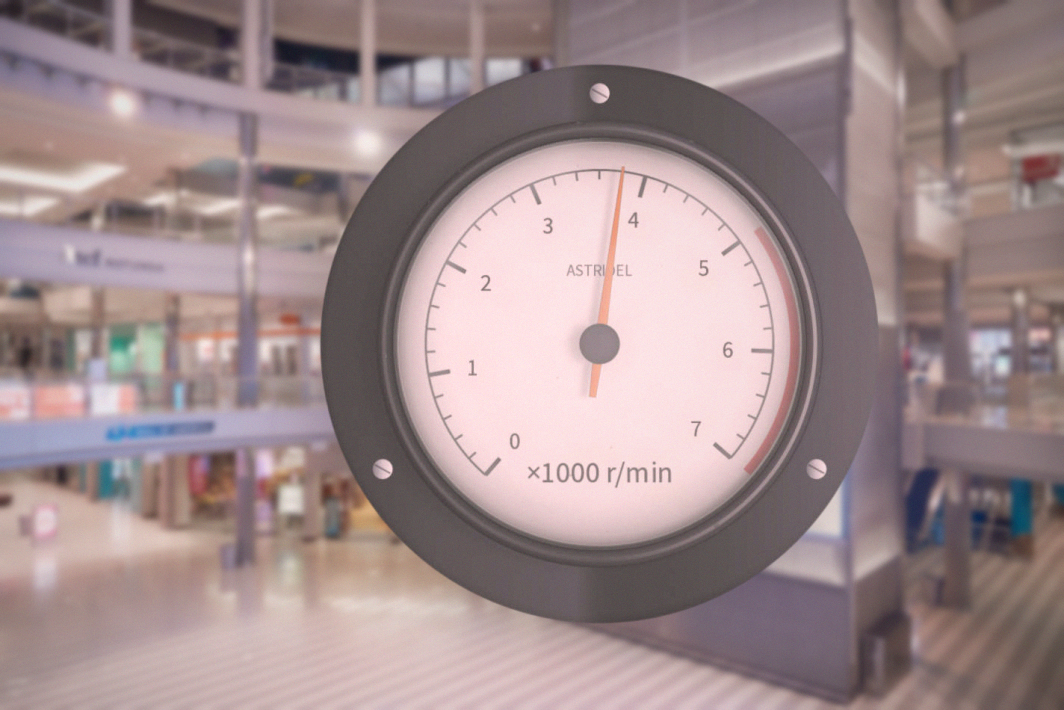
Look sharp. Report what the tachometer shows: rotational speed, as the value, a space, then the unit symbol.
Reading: 3800 rpm
